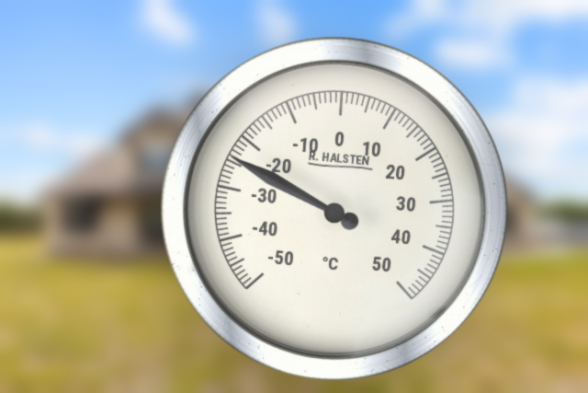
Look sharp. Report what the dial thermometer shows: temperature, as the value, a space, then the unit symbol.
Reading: -24 °C
